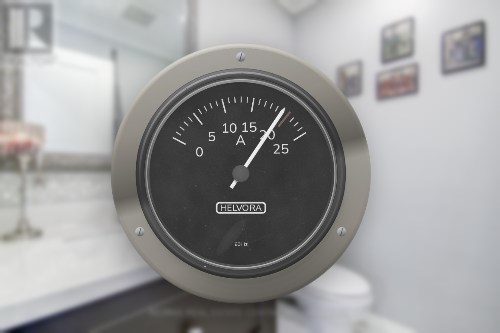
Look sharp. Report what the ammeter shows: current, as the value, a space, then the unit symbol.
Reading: 20 A
